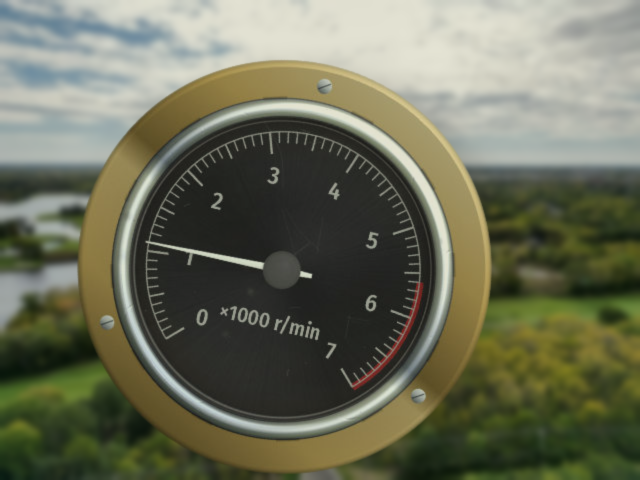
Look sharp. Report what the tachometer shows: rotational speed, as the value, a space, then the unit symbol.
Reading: 1100 rpm
